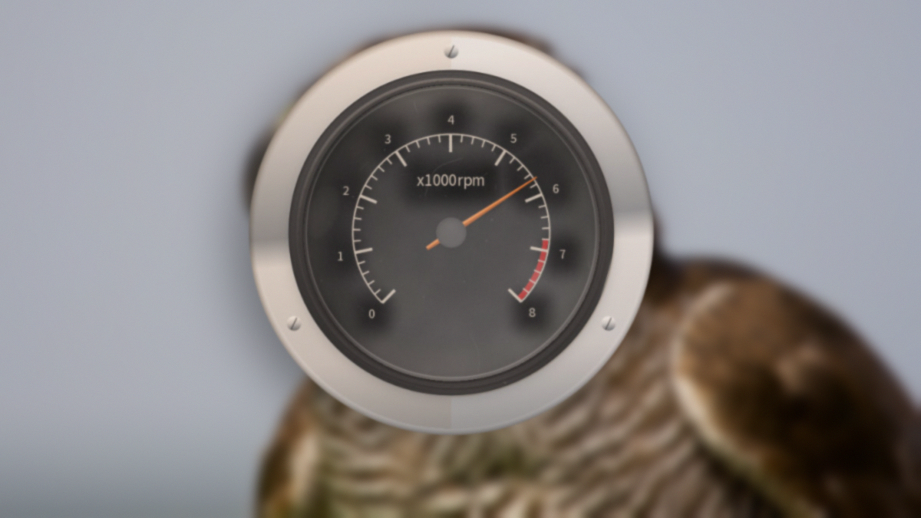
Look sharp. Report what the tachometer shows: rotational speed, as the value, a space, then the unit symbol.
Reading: 5700 rpm
